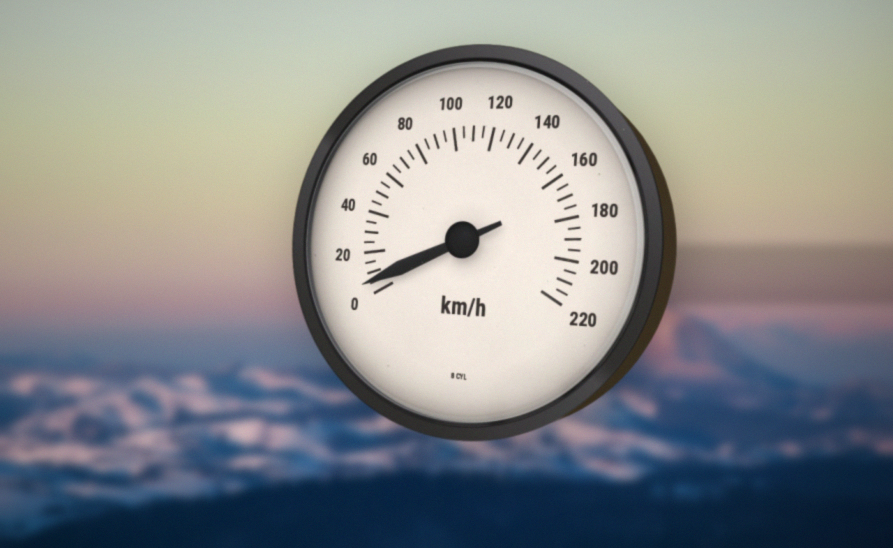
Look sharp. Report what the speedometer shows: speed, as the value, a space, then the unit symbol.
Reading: 5 km/h
